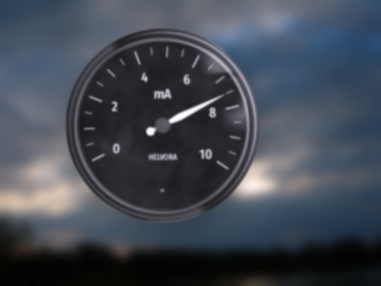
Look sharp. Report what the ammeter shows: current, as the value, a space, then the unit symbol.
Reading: 7.5 mA
